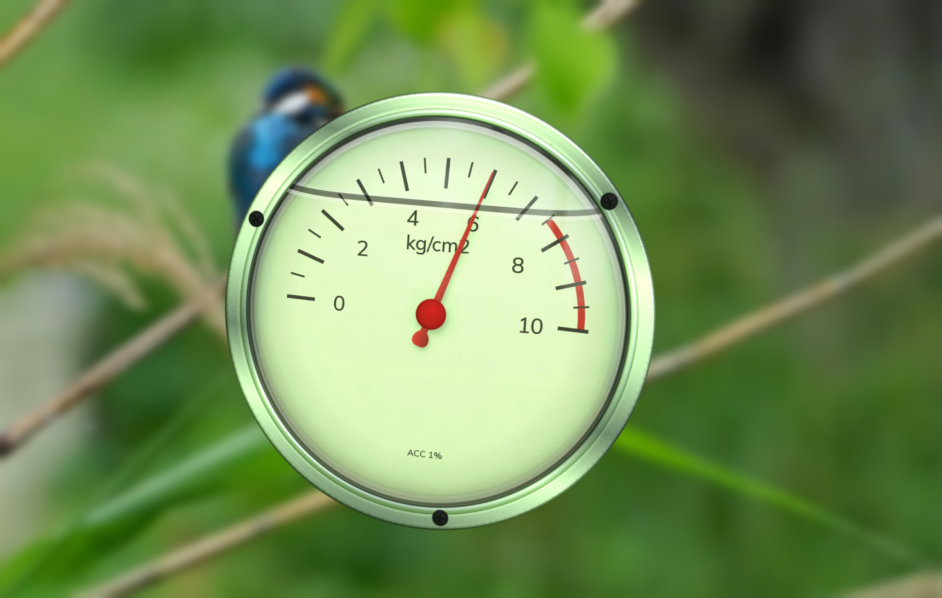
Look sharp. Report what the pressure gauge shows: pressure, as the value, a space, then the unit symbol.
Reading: 6 kg/cm²
